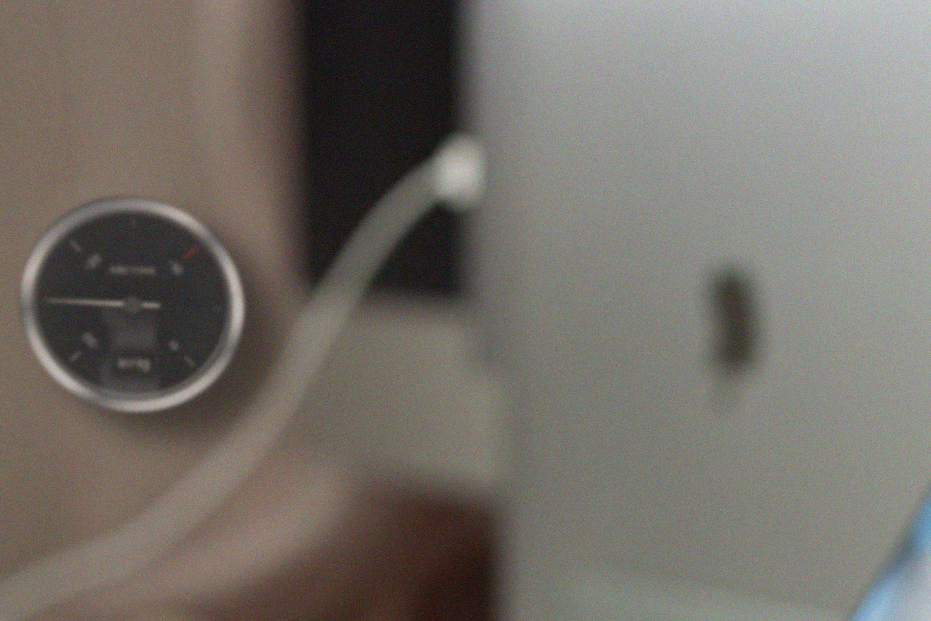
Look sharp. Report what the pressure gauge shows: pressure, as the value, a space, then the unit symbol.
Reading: -25 inHg
